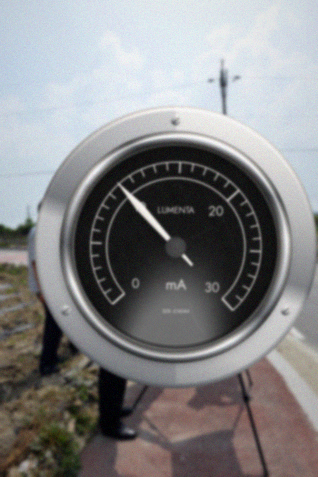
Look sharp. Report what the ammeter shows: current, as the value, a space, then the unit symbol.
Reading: 10 mA
